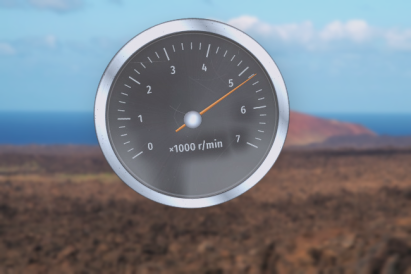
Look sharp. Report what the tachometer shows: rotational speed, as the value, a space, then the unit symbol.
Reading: 5200 rpm
